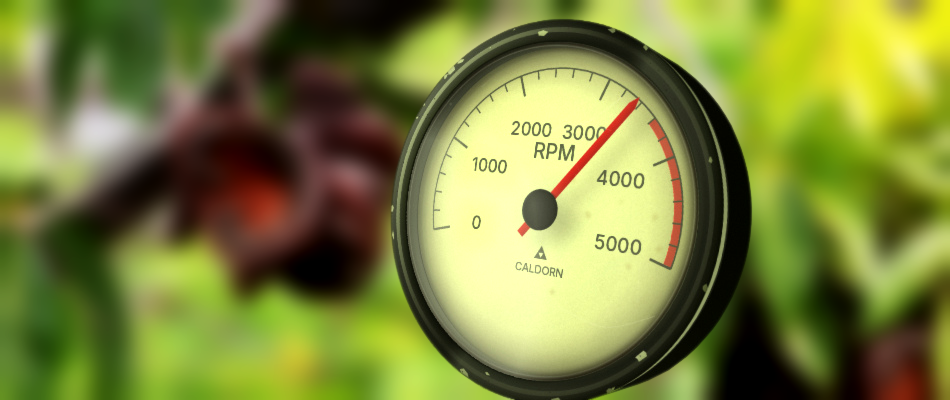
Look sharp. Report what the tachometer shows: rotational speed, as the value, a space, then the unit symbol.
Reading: 3400 rpm
